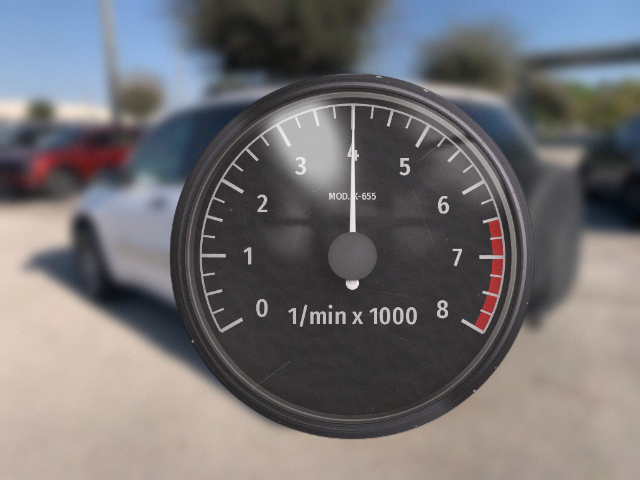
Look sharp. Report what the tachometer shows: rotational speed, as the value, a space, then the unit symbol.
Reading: 4000 rpm
